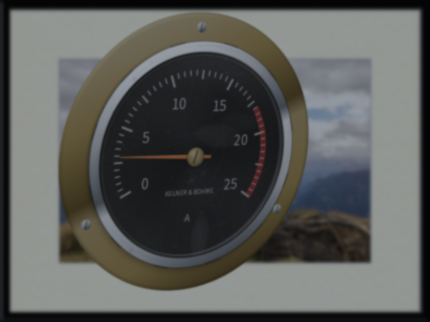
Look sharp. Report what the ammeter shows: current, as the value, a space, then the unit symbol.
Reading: 3 A
